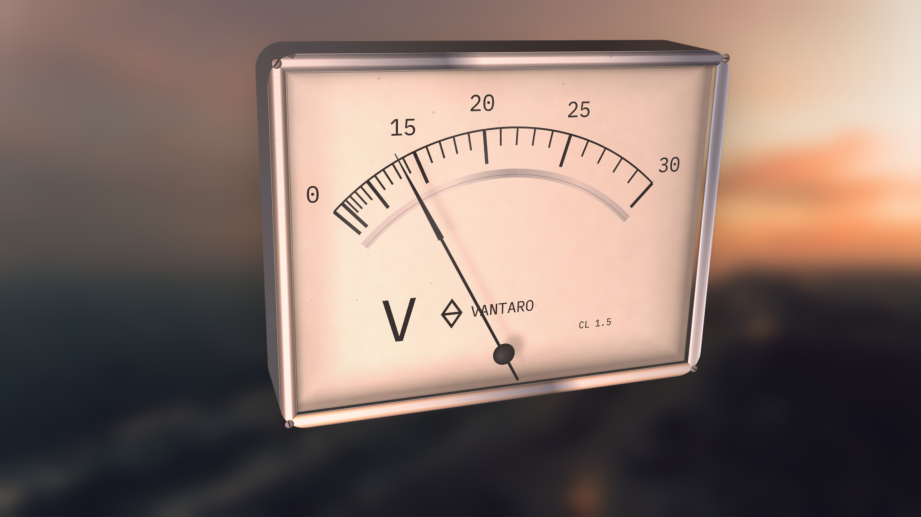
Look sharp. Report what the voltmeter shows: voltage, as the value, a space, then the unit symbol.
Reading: 13.5 V
